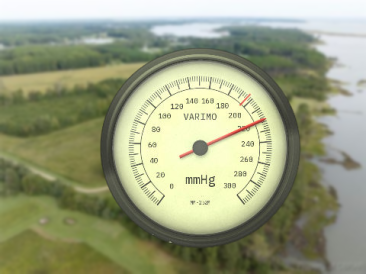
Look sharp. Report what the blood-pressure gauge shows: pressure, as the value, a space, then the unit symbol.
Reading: 220 mmHg
